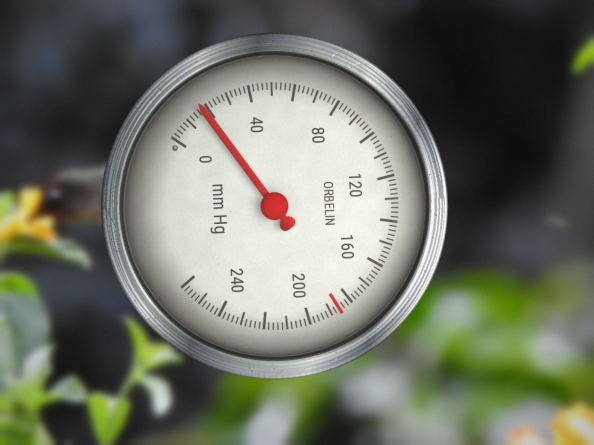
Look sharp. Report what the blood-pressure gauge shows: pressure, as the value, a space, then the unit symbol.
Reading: 18 mmHg
